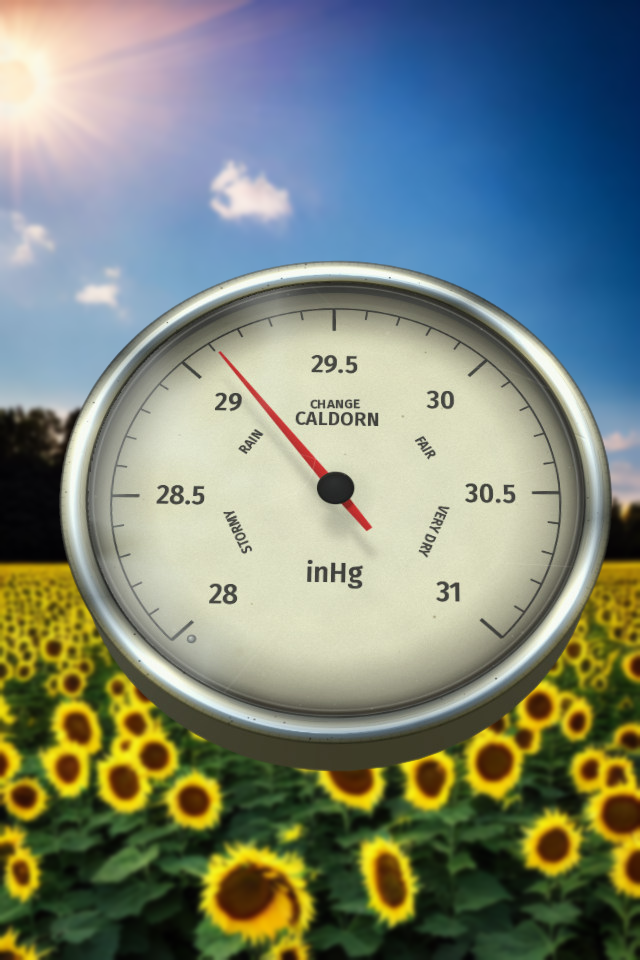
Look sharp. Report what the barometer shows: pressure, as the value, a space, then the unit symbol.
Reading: 29.1 inHg
